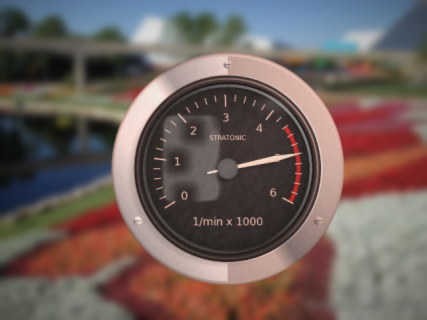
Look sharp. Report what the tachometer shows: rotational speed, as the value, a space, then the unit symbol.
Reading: 5000 rpm
